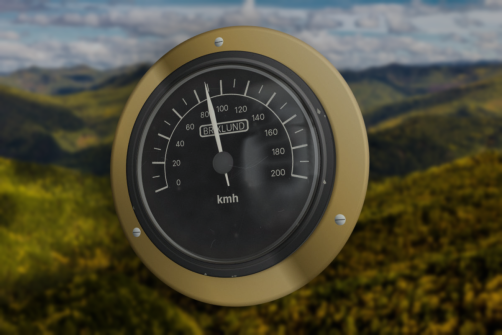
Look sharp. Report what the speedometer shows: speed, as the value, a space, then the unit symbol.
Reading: 90 km/h
